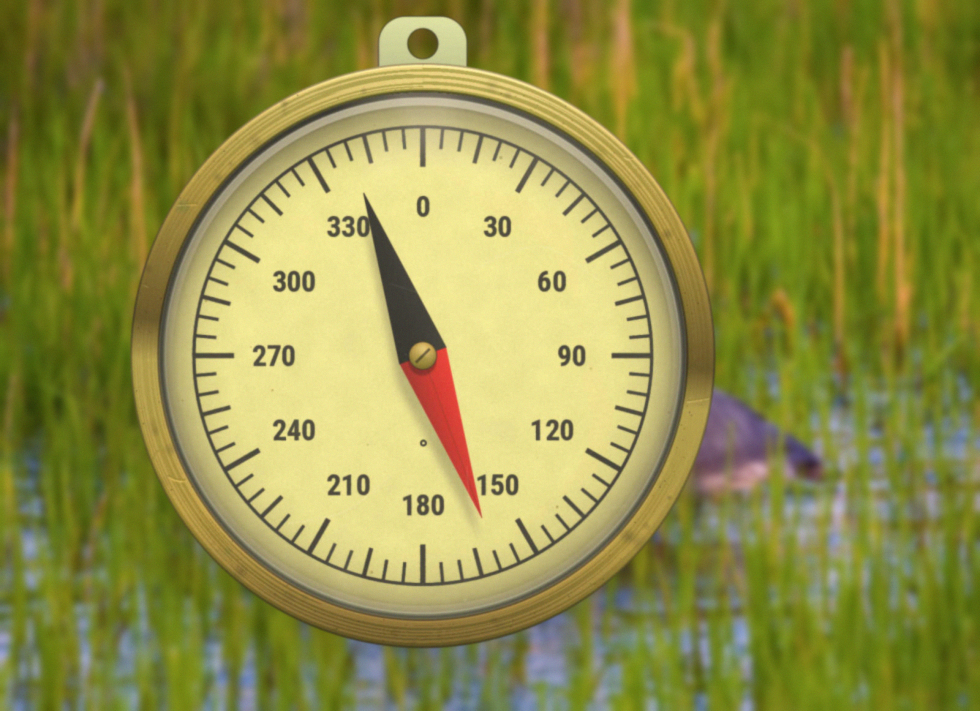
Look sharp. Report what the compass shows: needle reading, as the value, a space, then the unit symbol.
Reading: 160 °
